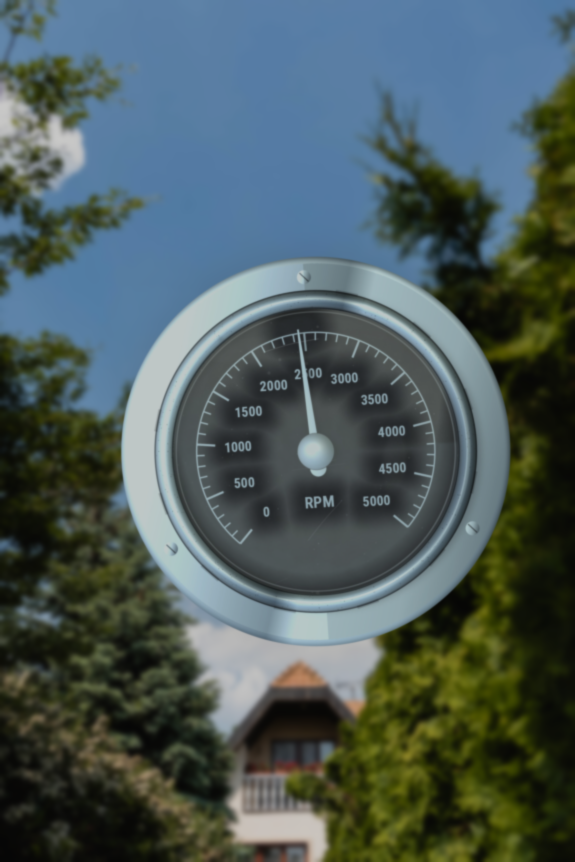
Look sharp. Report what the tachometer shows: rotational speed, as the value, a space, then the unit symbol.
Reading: 2450 rpm
